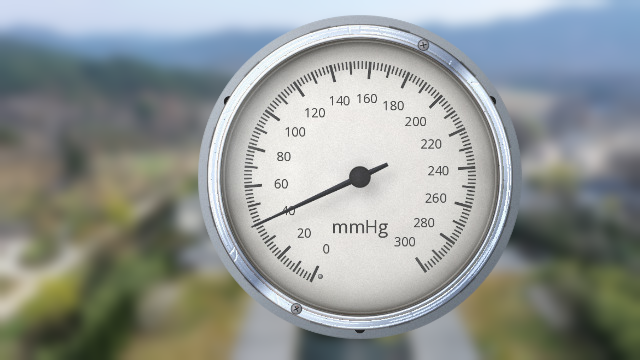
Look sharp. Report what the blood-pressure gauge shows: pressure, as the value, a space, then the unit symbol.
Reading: 40 mmHg
